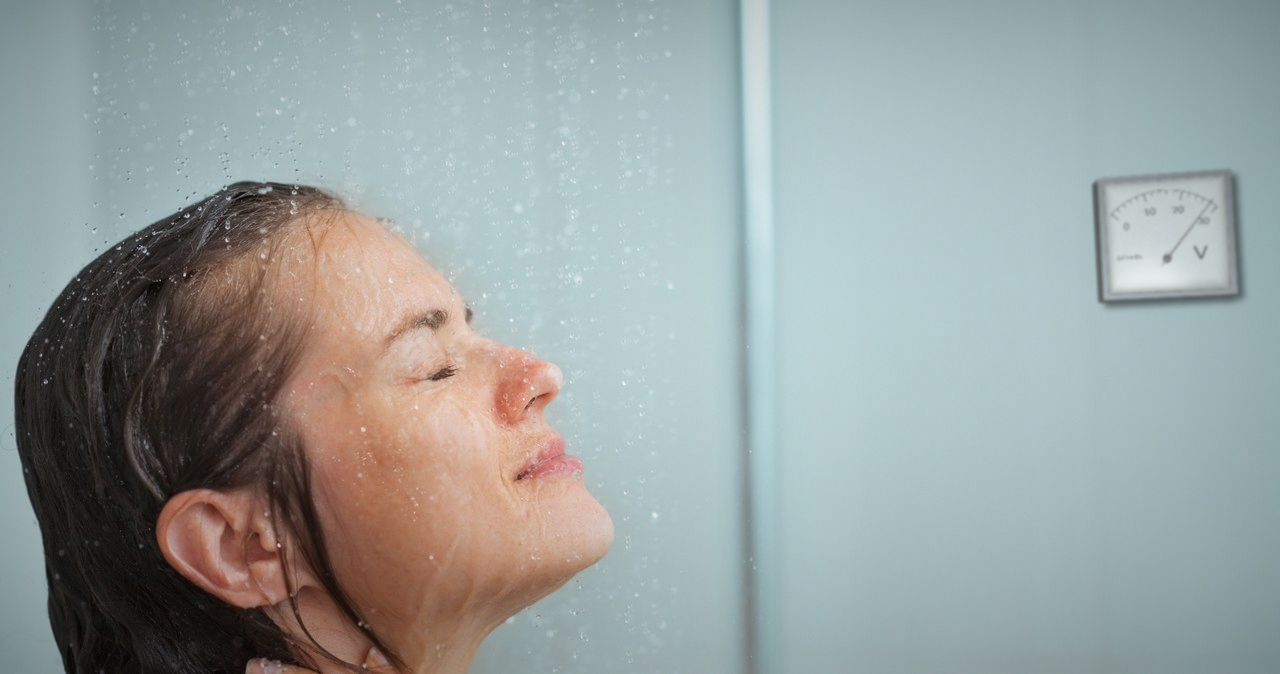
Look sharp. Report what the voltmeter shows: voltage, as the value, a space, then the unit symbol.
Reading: 28 V
